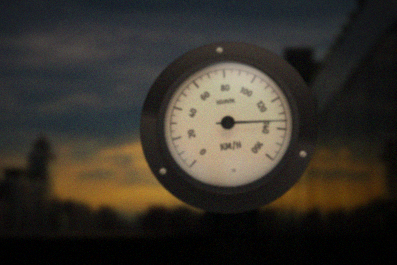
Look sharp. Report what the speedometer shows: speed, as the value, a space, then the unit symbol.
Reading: 135 km/h
